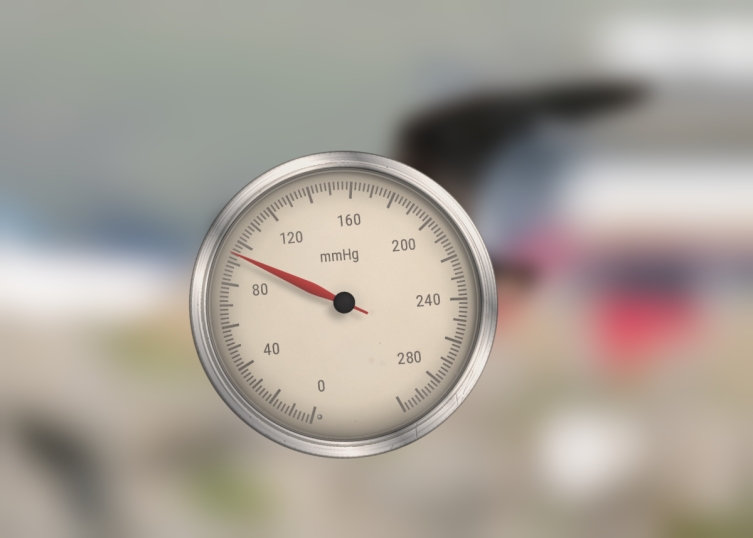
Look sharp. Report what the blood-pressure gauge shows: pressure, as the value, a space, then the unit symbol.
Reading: 94 mmHg
